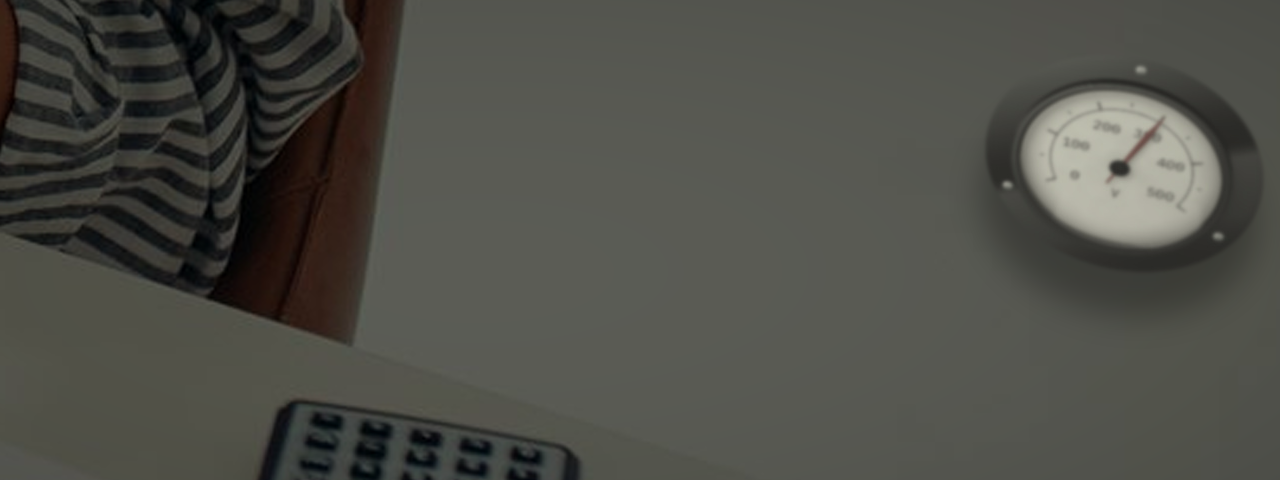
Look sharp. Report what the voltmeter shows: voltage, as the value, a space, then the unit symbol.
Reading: 300 V
